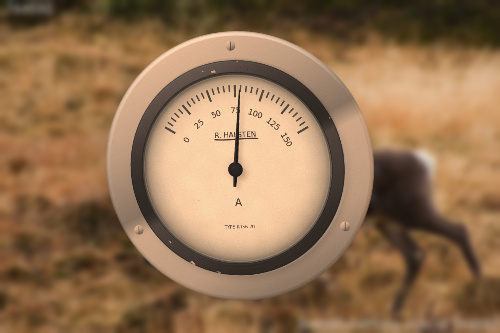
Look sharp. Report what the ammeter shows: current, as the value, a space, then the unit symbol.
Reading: 80 A
